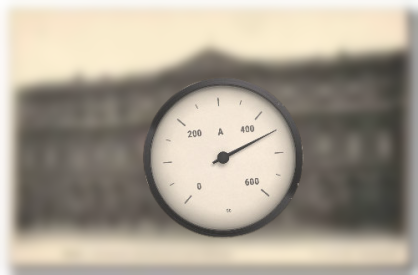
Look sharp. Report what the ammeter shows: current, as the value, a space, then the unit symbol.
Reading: 450 A
